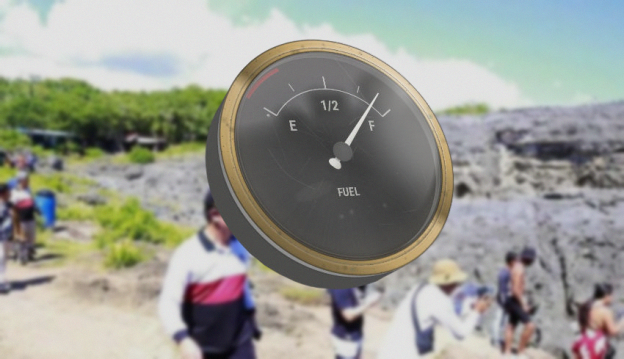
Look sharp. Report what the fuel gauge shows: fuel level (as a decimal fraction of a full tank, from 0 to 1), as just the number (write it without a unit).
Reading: 0.875
